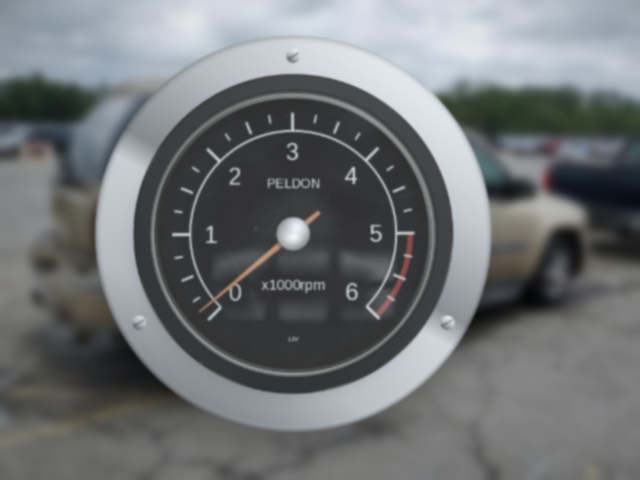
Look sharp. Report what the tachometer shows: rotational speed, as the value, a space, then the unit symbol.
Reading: 125 rpm
